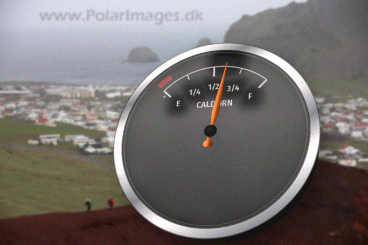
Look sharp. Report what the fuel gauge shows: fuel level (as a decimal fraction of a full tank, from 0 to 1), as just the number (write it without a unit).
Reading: 0.625
